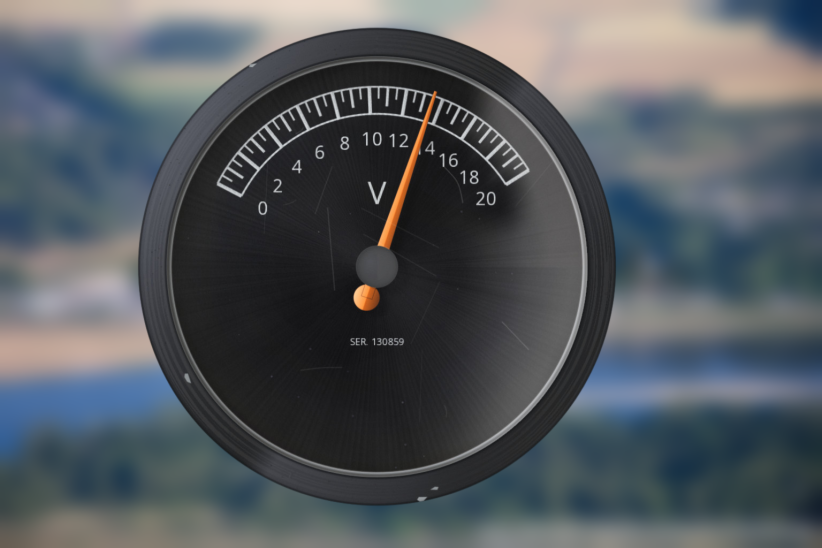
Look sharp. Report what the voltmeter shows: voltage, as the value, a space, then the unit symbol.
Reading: 13.5 V
